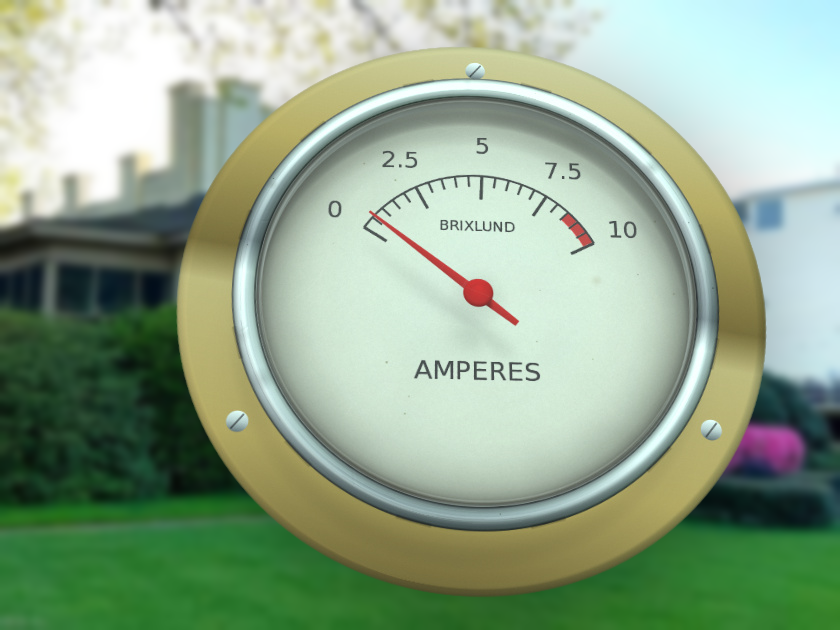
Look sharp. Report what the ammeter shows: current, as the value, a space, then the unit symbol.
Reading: 0.5 A
